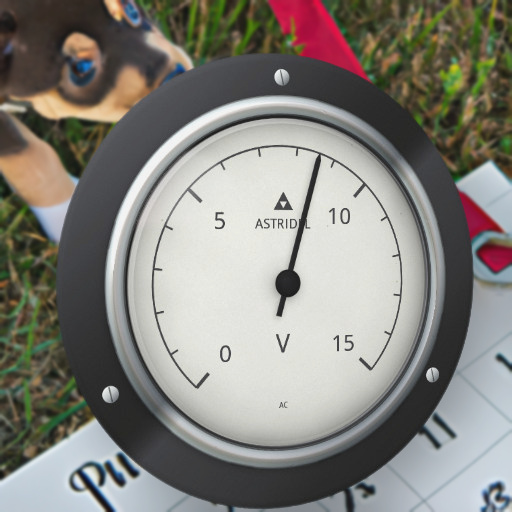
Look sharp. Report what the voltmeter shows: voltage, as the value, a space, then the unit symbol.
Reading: 8.5 V
